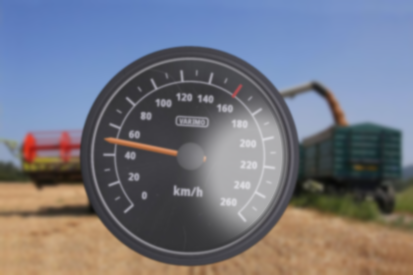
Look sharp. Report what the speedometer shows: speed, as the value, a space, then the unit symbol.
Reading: 50 km/h
